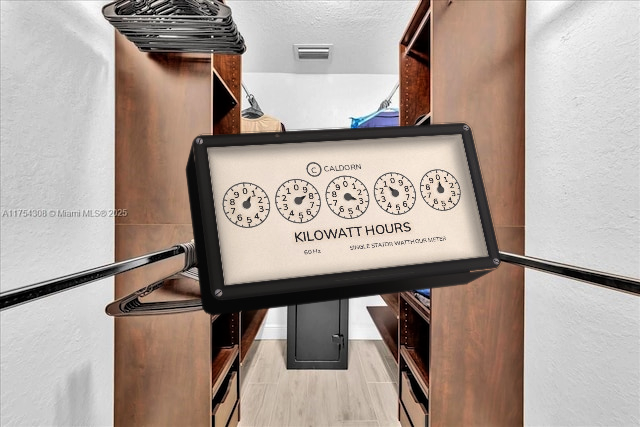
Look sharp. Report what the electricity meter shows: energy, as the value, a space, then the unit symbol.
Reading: 8310 kWh
